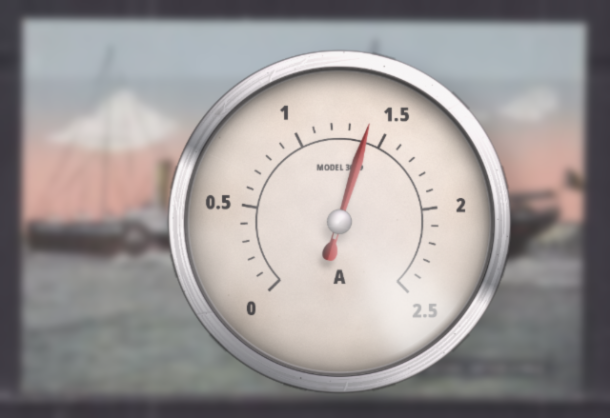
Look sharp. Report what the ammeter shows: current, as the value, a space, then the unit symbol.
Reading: 1.4 A
